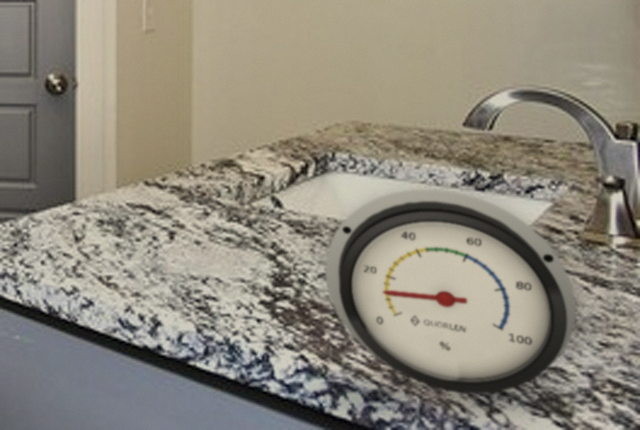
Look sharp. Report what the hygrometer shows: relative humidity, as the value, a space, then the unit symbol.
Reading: 12 %
